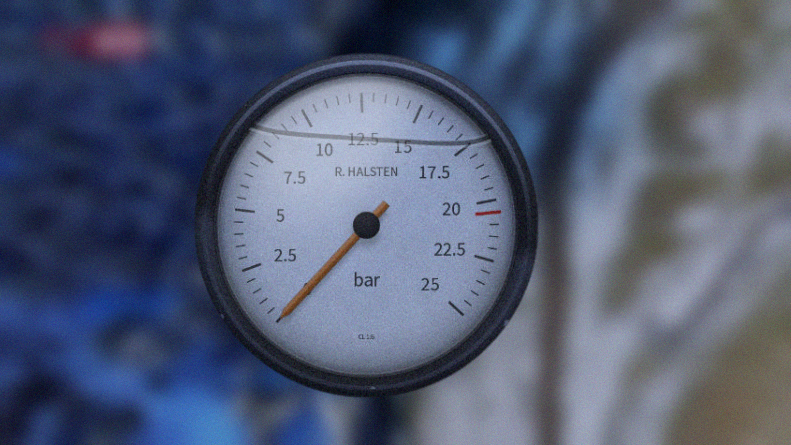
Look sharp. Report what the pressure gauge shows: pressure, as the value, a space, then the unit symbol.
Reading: 0 bar
